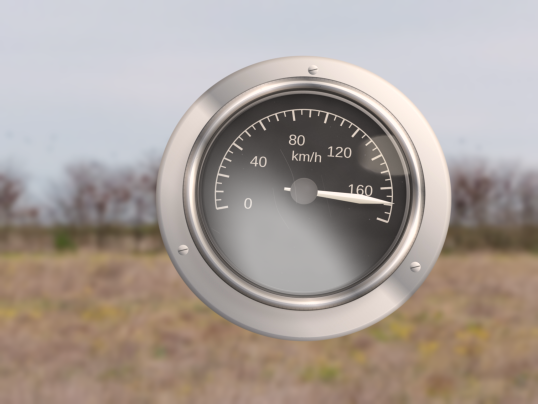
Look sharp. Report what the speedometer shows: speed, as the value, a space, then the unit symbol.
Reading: 170 km/h
